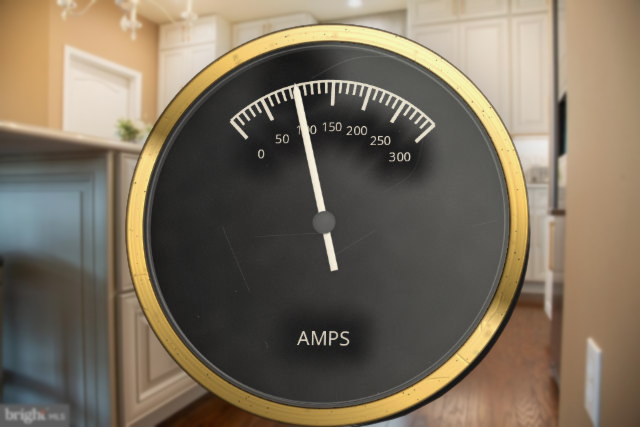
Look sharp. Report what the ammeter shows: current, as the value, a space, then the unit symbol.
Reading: 100 A
